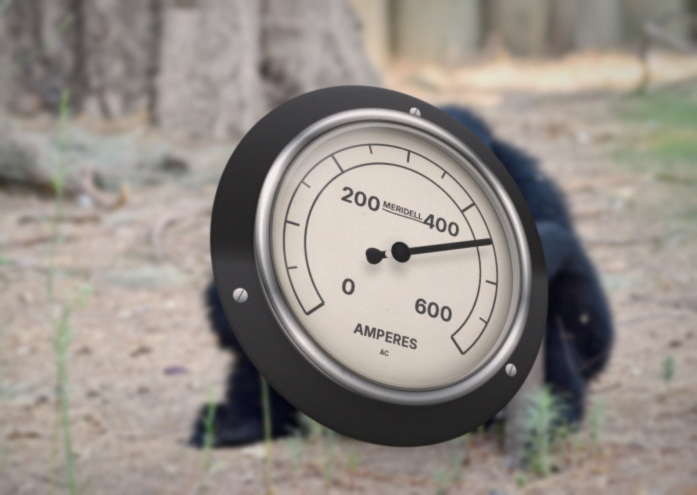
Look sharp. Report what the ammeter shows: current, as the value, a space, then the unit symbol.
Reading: 450 A
